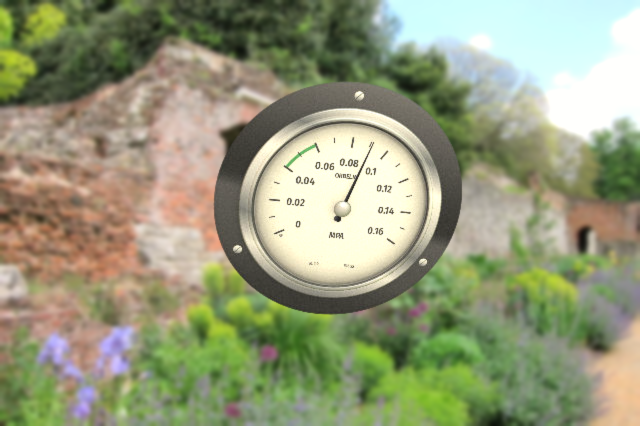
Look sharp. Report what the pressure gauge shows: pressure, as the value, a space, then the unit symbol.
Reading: 0.09 MPa
